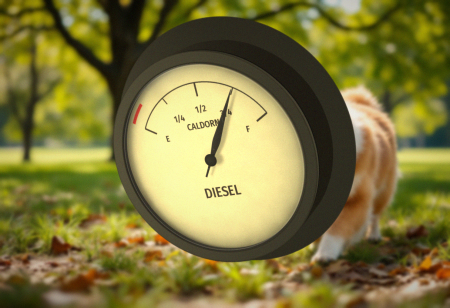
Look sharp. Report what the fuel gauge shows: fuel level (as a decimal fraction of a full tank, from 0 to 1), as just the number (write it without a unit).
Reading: 0.75
